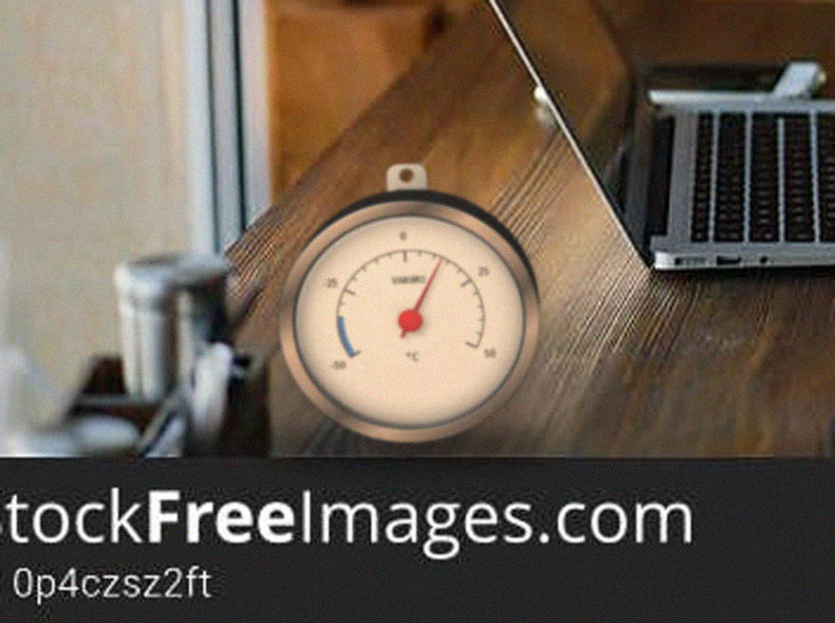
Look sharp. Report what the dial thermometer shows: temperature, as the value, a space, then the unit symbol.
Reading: 12.5 °C
